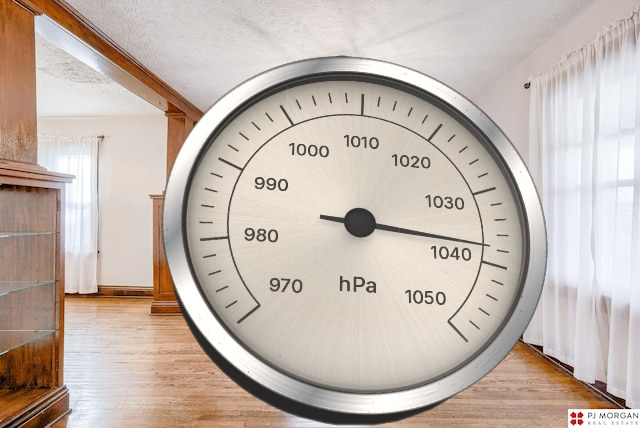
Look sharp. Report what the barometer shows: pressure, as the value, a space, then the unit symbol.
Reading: 1038 hPa
